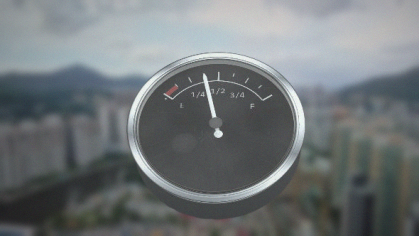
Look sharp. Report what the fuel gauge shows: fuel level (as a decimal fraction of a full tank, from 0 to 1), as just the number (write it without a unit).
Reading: 0.375
